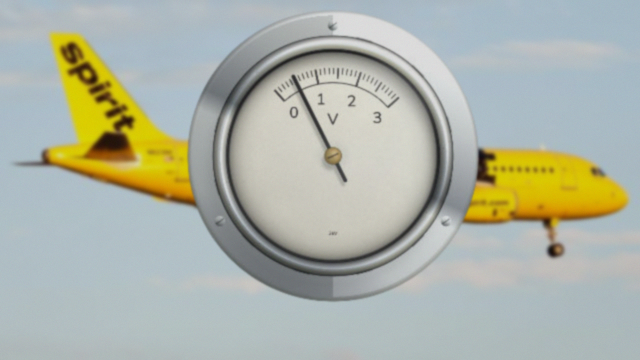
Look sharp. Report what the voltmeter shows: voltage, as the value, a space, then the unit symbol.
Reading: 0.5 V
